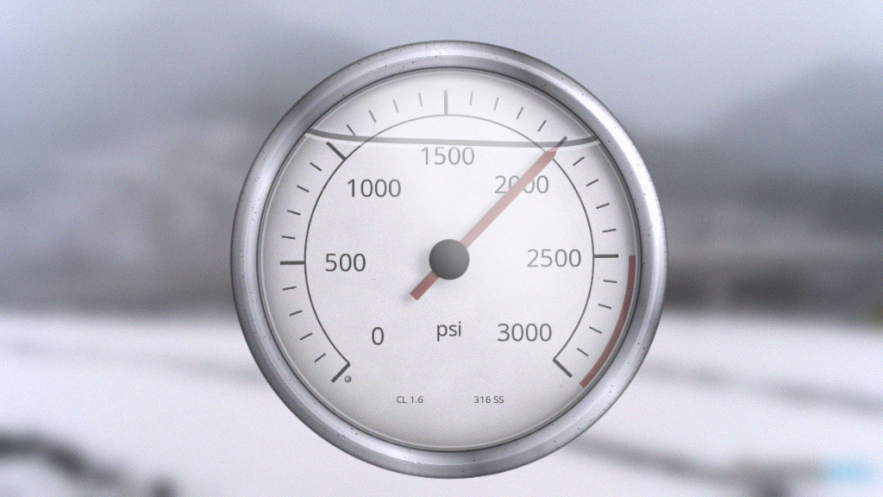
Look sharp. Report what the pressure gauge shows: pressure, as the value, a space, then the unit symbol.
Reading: 2000 psi
